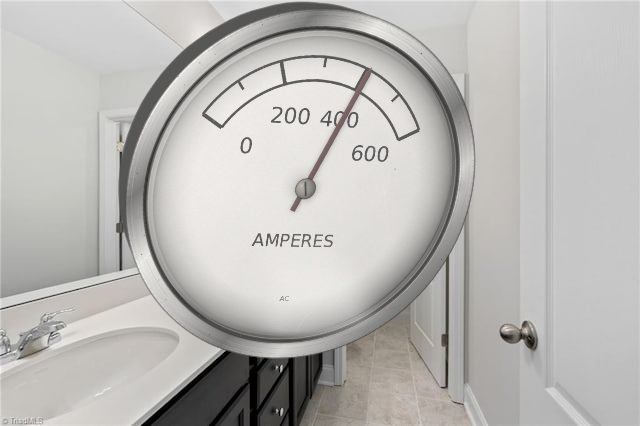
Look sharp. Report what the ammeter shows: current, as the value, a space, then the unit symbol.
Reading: 400 A
